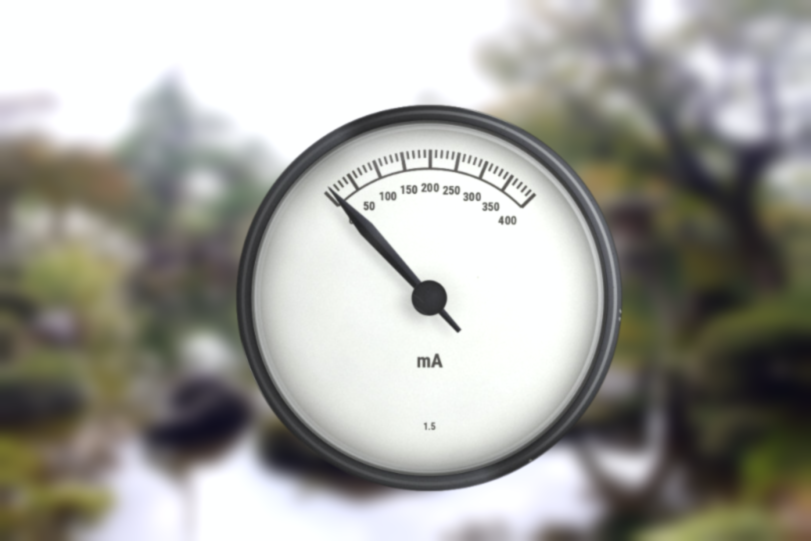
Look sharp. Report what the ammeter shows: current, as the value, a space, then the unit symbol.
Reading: 10 mA
